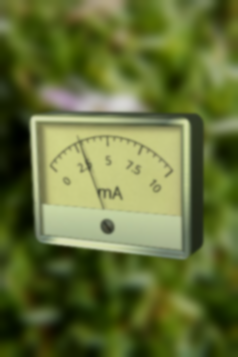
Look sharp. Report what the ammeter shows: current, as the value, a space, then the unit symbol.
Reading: 3 mA
